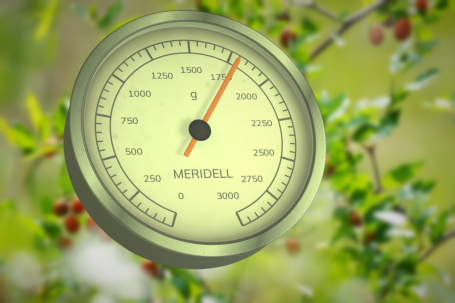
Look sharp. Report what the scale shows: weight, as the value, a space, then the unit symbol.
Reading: 1800 g
